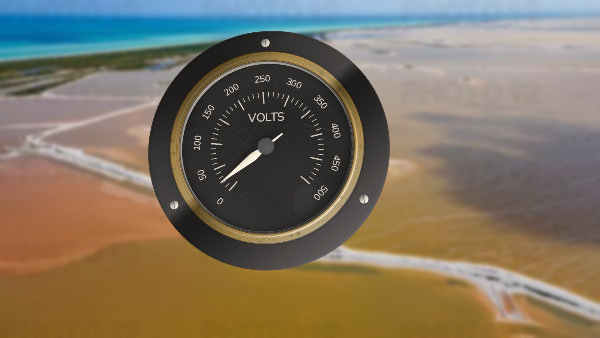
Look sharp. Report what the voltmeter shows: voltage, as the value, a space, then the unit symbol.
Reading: 20 V
